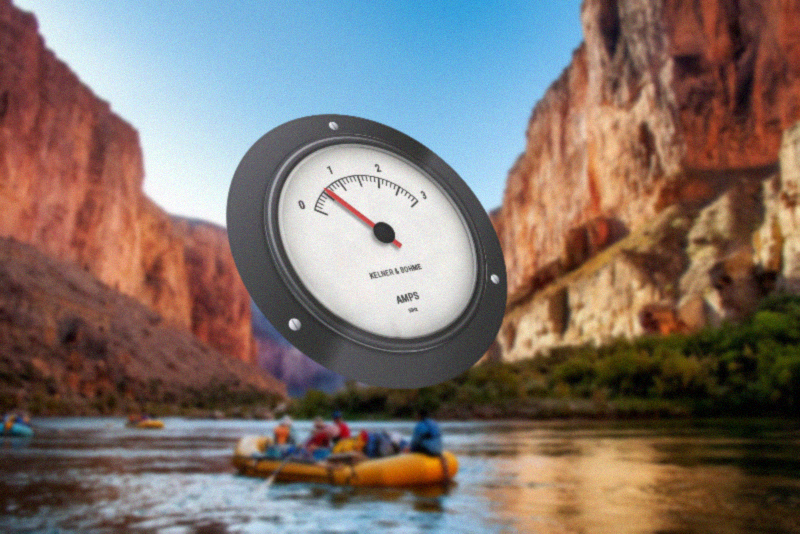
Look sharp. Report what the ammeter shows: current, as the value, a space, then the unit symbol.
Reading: 0.5 A
